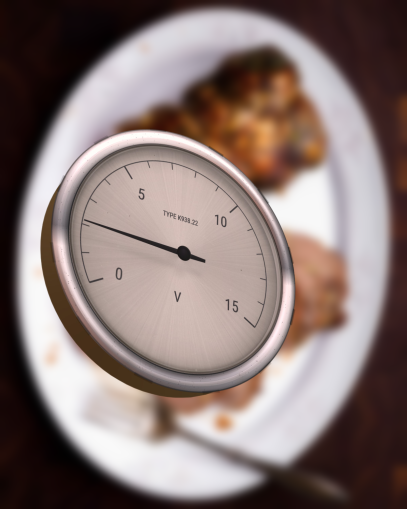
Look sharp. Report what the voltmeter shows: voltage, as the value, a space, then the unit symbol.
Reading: 2 V
